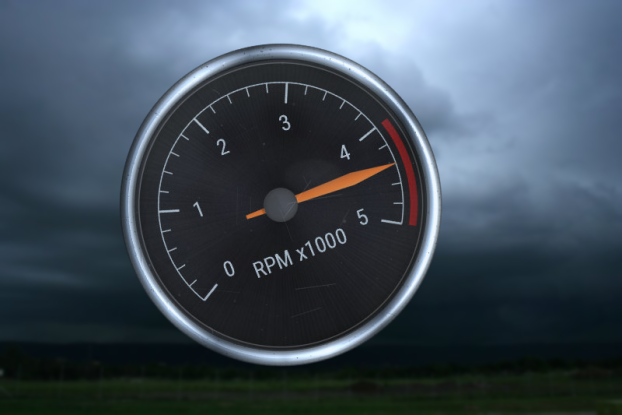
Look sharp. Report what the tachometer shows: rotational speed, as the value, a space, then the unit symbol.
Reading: 4400 rpm
